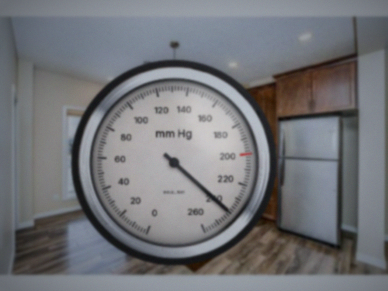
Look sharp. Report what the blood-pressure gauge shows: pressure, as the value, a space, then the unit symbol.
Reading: 240 mmHg
